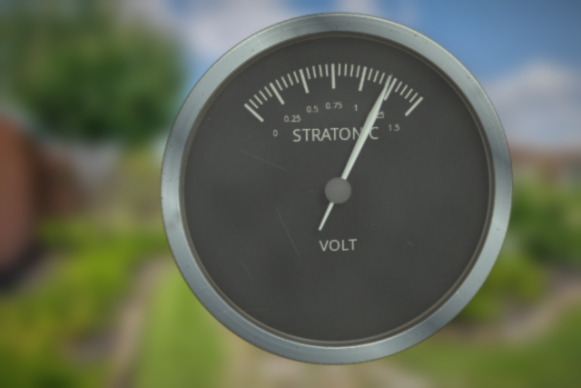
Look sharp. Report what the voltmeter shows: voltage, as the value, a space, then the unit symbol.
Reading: 1.2 V
